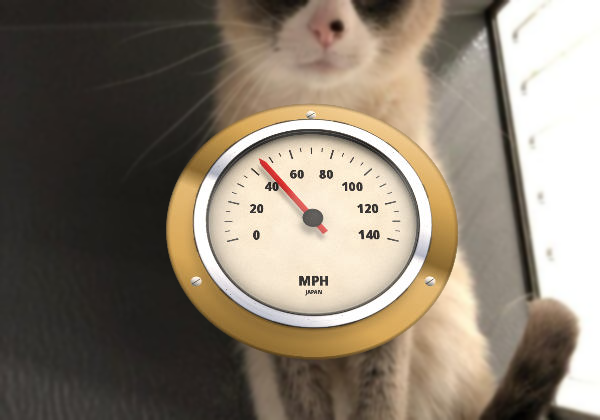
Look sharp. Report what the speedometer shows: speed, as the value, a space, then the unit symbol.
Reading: 45 mph
